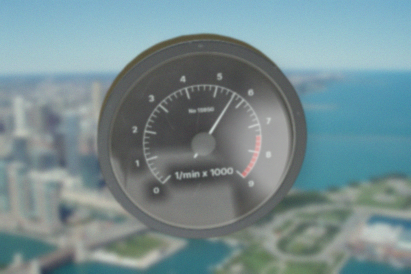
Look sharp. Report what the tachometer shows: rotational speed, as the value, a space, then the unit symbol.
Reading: 5600 rpm
